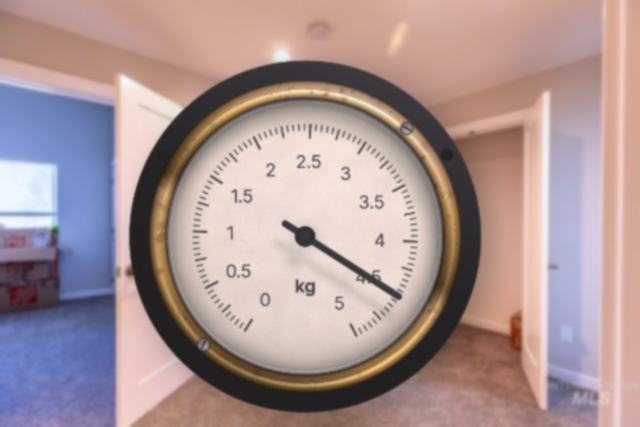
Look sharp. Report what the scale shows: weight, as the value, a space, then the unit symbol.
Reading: 4.5 kg
